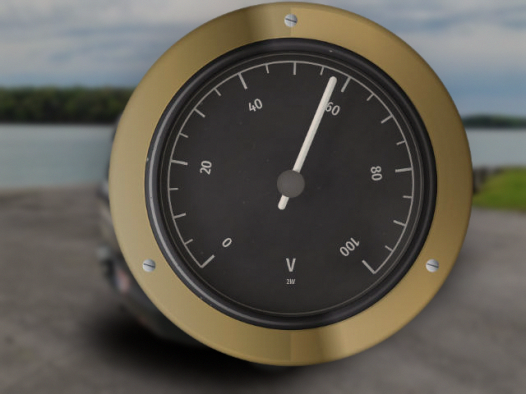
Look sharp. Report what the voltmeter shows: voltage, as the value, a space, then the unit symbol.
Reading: 57.5 V
